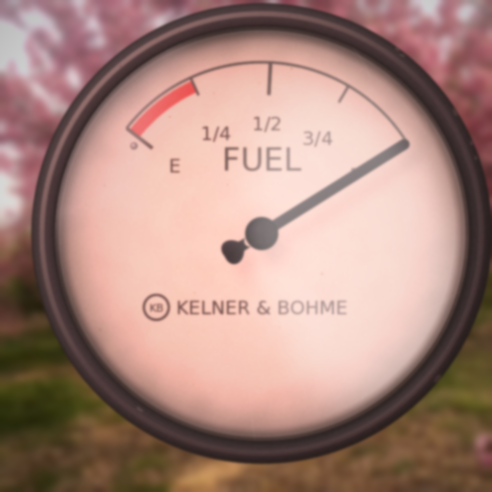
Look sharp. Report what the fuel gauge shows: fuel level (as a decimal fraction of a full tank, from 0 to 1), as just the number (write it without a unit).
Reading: 1
